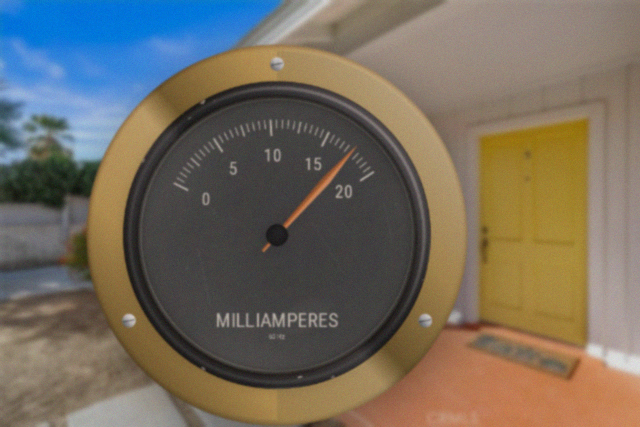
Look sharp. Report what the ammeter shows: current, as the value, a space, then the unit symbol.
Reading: 17.5 mA
